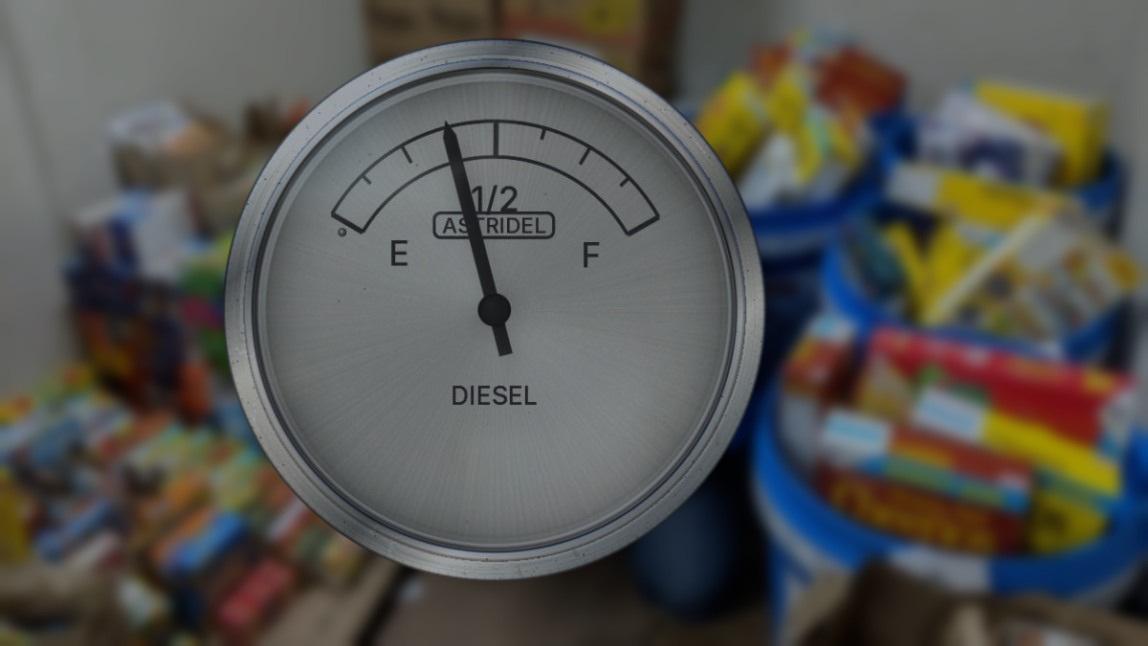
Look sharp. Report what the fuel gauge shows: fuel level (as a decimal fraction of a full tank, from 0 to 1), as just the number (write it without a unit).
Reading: 0.375
